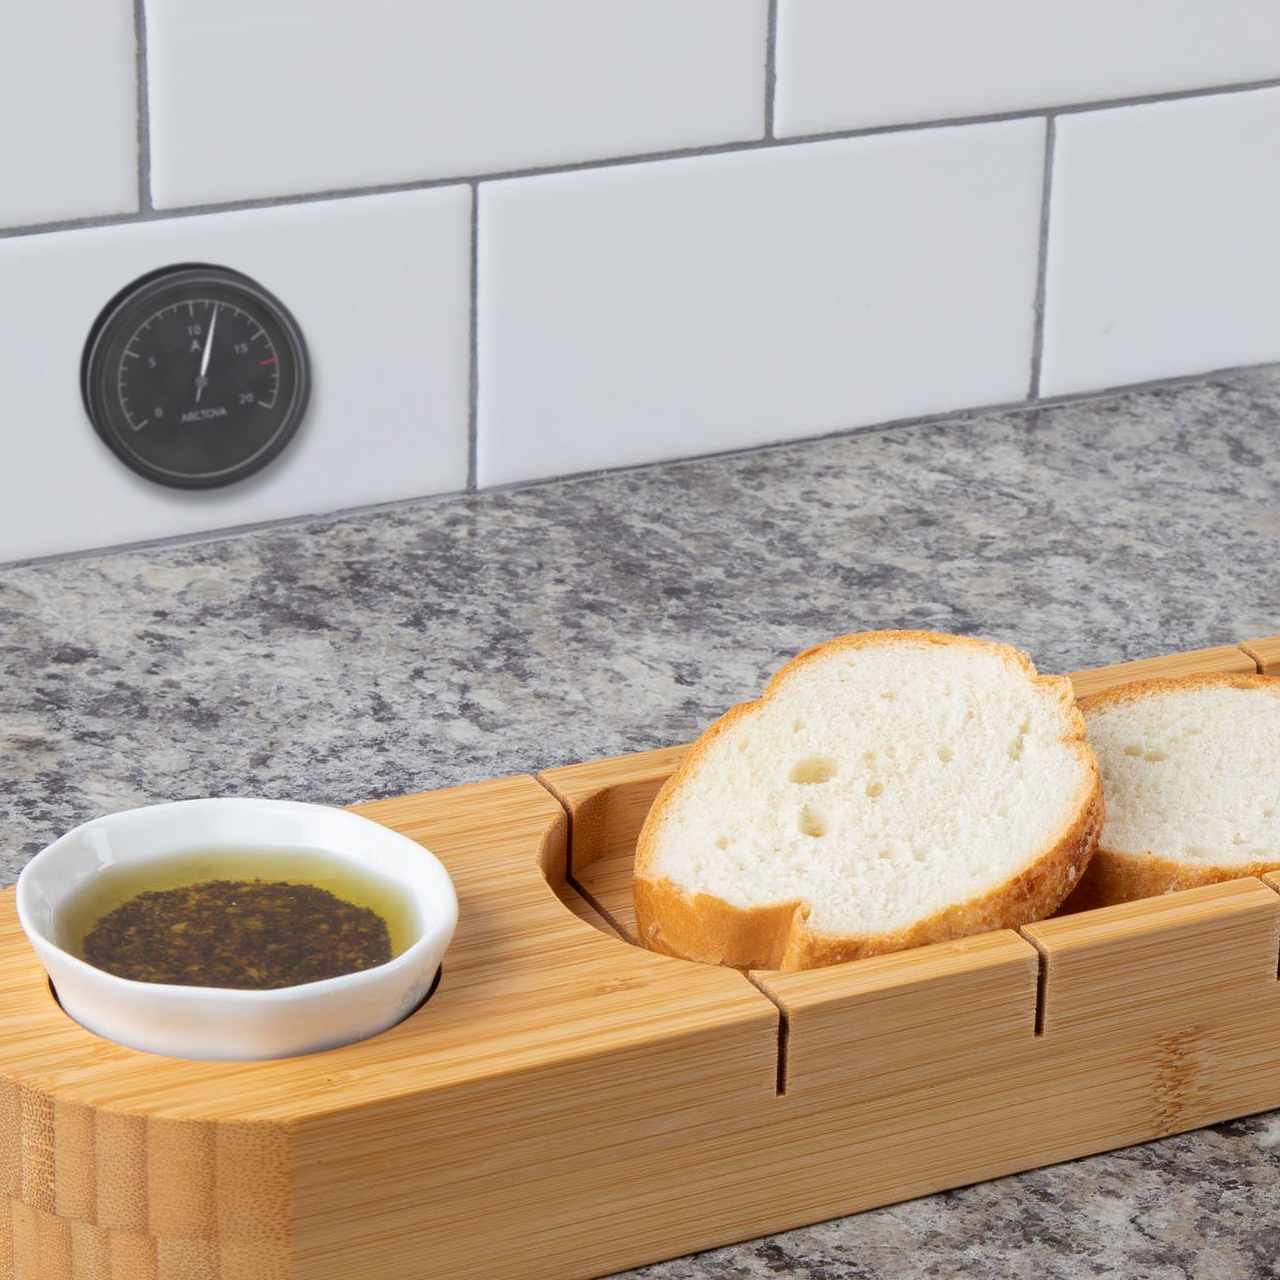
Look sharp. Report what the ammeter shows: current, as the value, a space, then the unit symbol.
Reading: 11.5 A
